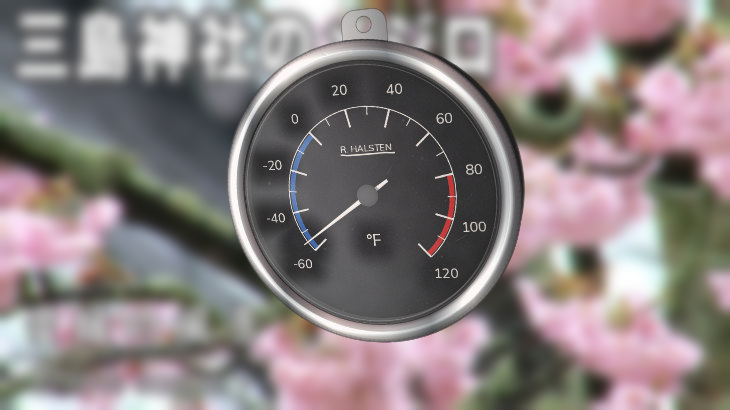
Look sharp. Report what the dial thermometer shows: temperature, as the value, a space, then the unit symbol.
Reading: -55 °F
